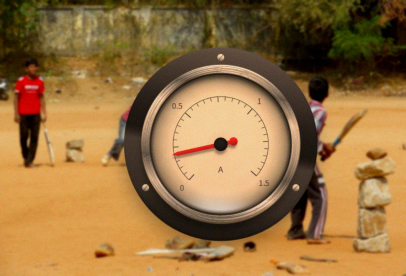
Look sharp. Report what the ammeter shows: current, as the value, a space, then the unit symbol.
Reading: 0.2 A
